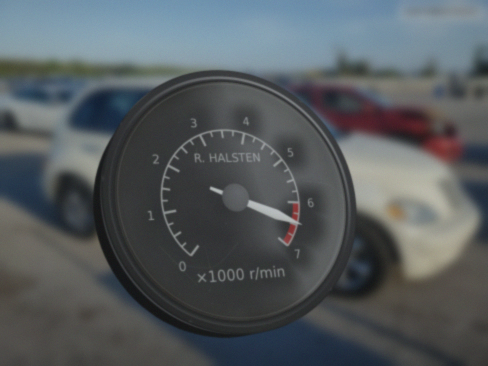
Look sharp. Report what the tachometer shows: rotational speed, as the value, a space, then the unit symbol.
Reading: 6500 rpm
